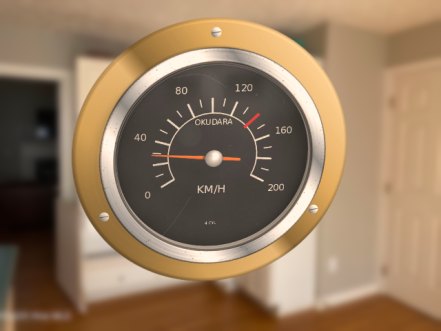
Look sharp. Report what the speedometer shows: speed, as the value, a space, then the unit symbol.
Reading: 30 km/h
